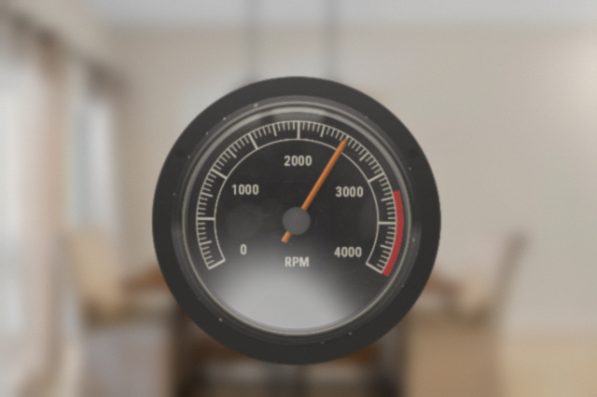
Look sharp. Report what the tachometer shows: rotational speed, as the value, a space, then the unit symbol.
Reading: 2500 rpm
